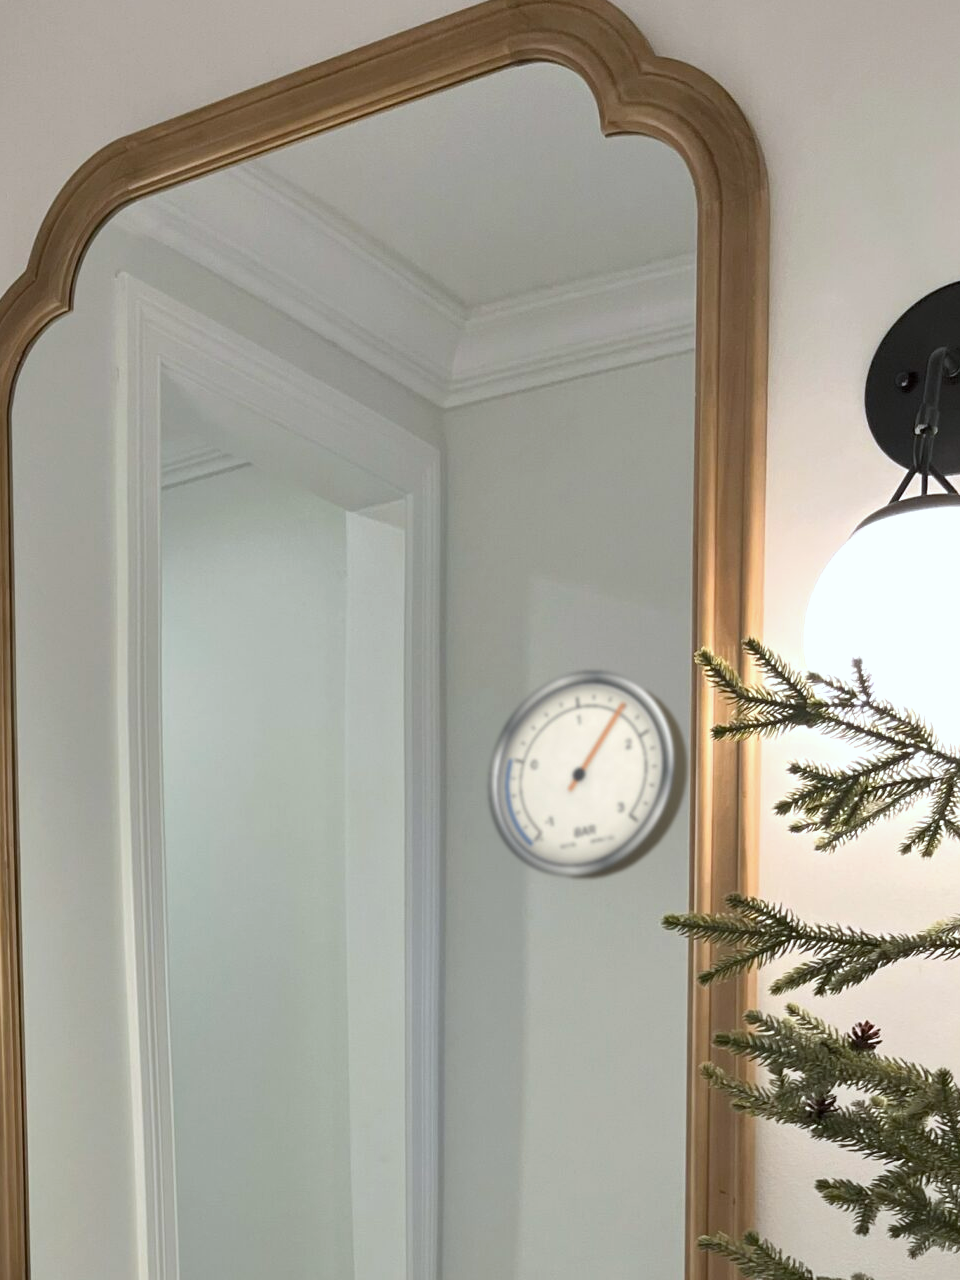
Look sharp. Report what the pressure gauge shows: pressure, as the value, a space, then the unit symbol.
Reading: 1.6 bar
